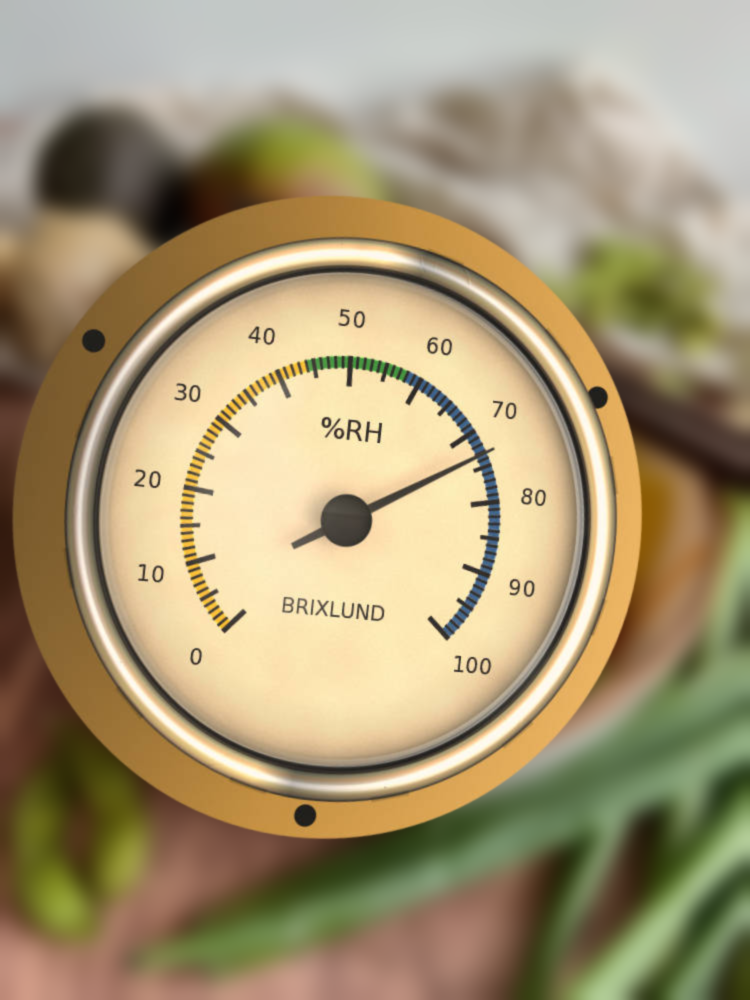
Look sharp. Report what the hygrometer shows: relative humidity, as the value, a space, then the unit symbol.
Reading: 73 %
